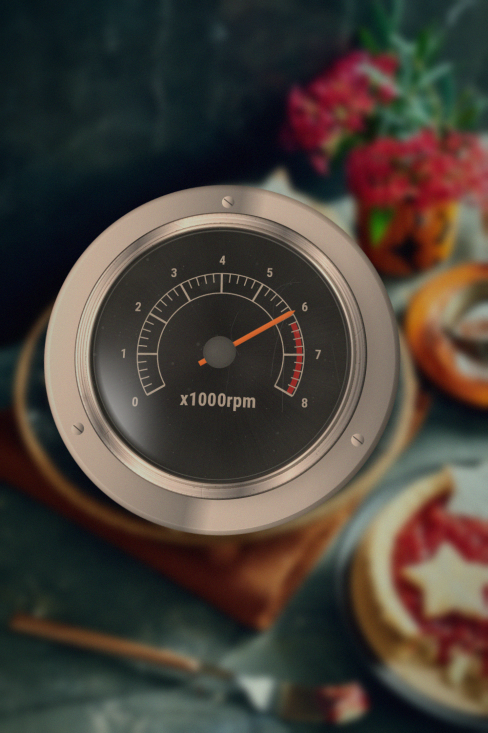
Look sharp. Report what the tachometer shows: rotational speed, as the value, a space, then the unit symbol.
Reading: 6000 rpm
